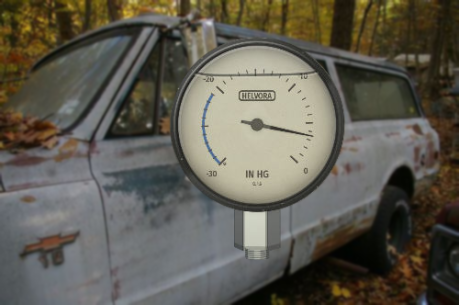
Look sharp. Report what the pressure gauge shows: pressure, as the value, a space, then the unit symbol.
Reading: -3.5 inHg
